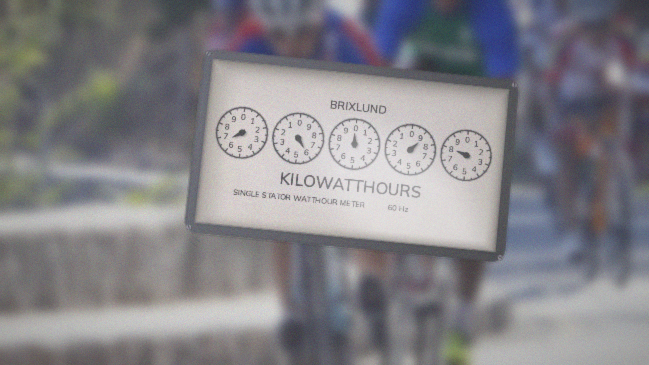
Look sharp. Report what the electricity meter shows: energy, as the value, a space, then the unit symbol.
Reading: 65988 kWh
